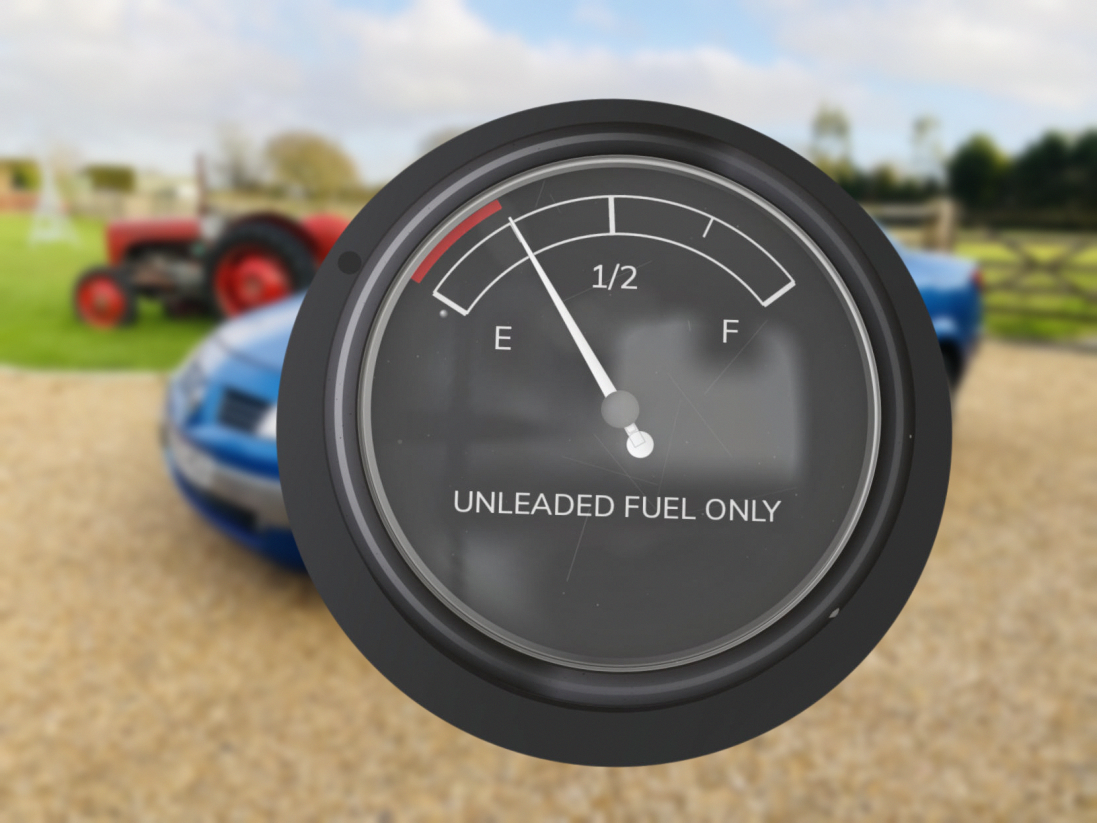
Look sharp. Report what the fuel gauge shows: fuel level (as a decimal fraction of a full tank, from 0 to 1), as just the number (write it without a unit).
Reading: 0.25
